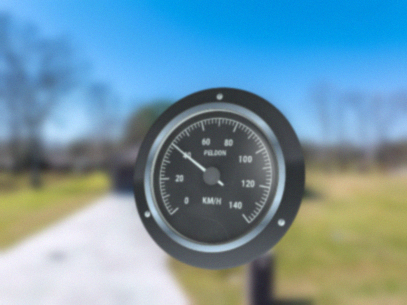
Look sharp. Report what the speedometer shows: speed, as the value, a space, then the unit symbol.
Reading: 40 km/h
